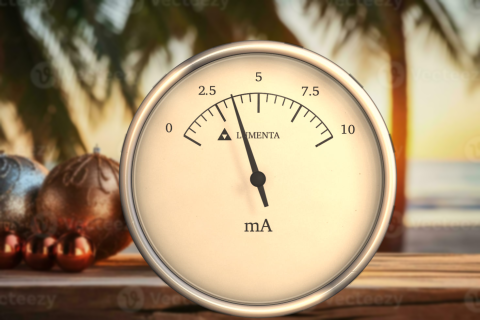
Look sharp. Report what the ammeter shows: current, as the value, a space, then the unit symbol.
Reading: 3.5 mA
